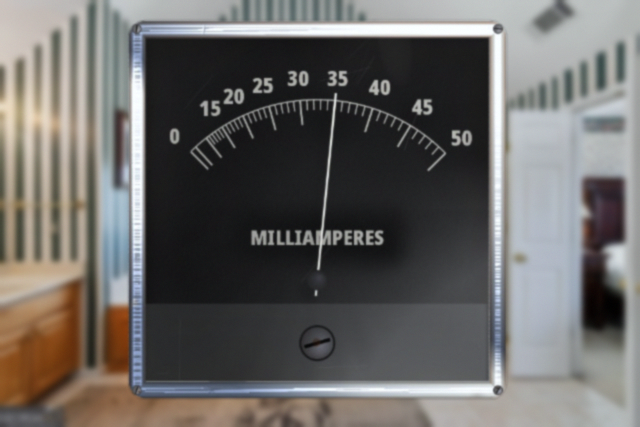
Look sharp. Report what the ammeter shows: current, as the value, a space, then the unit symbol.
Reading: 35 mA
